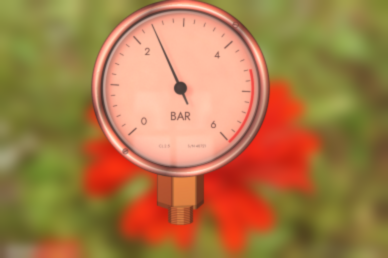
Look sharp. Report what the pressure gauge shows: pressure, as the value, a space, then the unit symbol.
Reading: 2.4 bar
